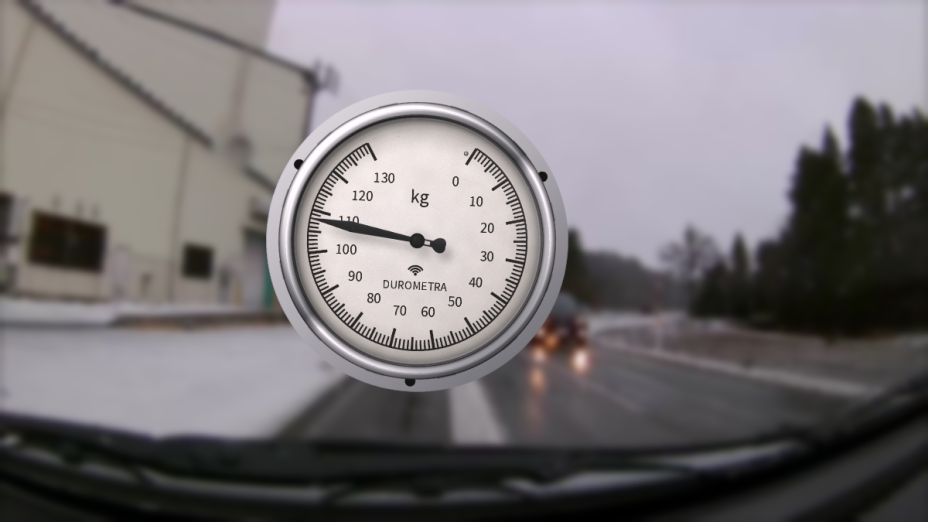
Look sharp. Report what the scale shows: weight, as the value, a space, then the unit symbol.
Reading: 108 kg
